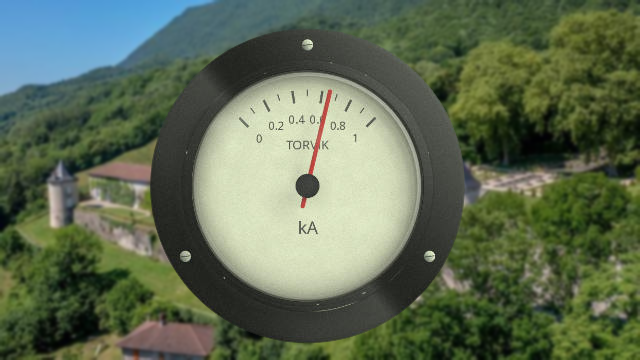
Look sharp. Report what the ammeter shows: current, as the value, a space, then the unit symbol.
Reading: 0.65 kA
